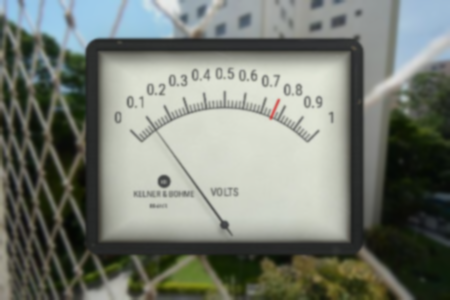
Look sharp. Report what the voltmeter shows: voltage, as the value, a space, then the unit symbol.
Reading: 0.1 V
